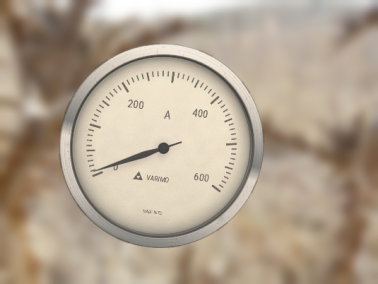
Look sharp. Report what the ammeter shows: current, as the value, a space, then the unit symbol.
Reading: 10 A
